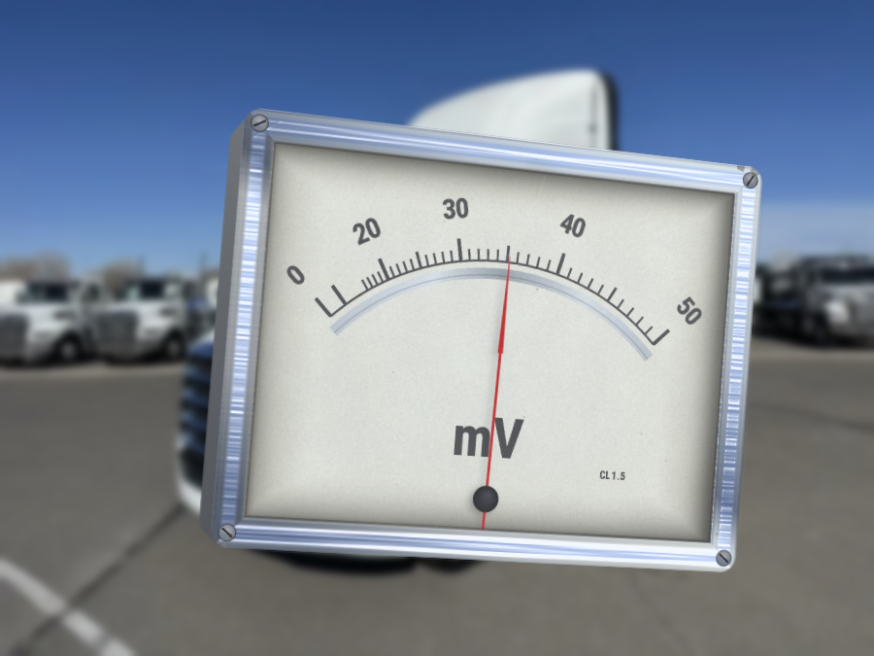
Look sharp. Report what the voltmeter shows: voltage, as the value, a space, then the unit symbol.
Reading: 35 mV
